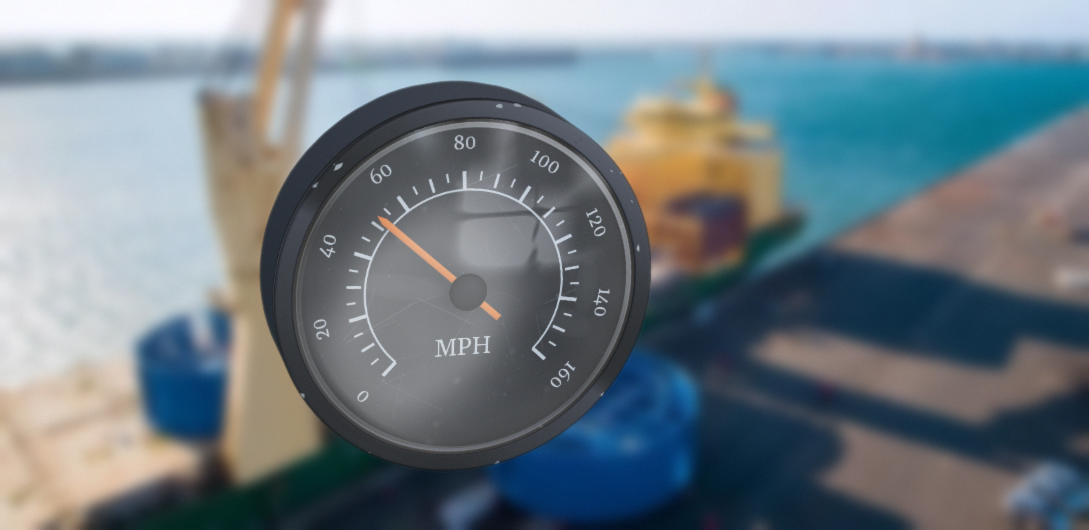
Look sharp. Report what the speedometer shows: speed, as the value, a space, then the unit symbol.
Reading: 52.5 mph
